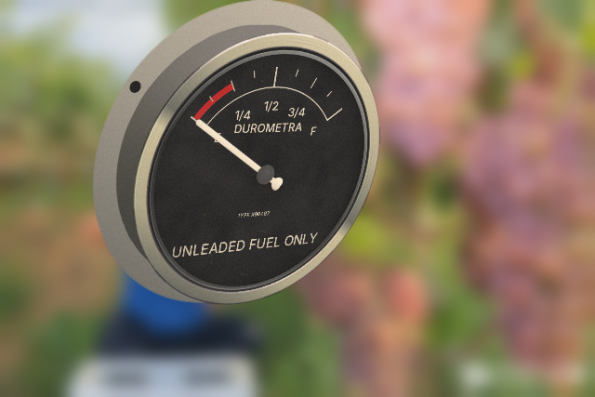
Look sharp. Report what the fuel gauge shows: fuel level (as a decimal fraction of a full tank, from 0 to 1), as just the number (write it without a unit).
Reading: 0
